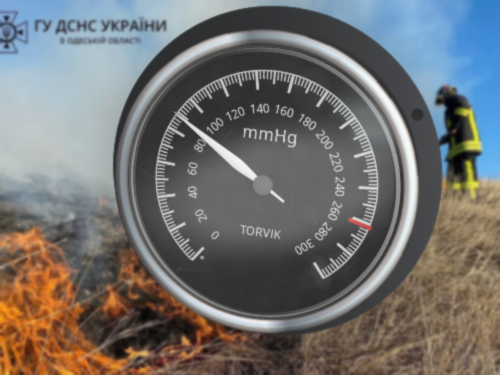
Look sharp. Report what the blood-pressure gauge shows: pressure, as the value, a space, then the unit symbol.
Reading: 90 mmHg
